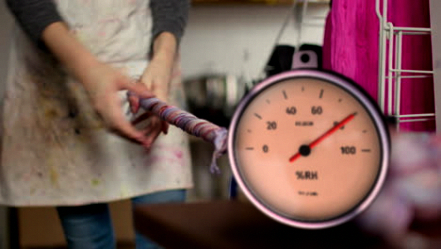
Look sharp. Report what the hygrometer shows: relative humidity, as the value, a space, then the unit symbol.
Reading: 80 %
